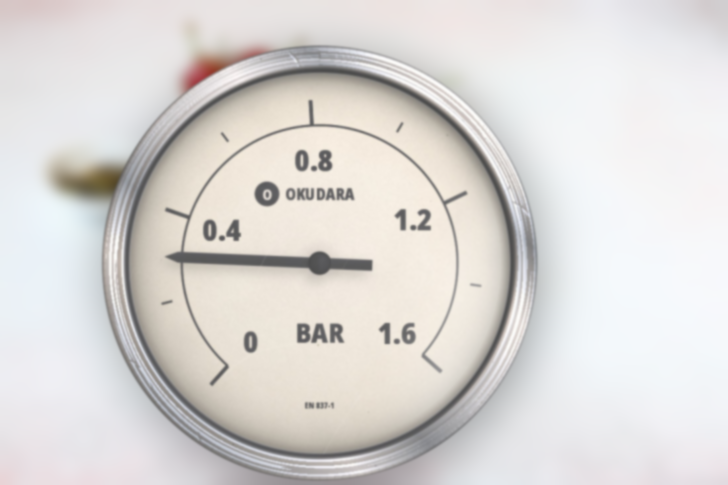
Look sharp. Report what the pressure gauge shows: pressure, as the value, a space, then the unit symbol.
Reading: 0.3 bar
